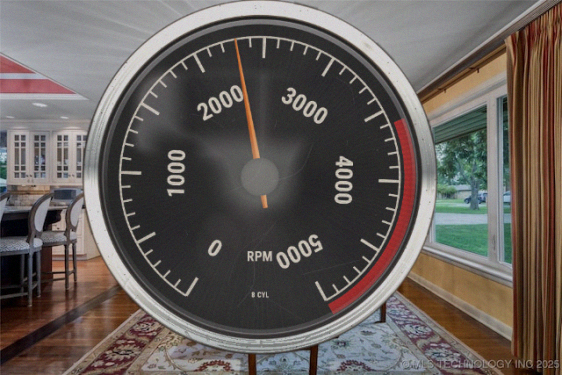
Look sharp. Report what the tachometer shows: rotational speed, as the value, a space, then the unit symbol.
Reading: 2300 rpm
